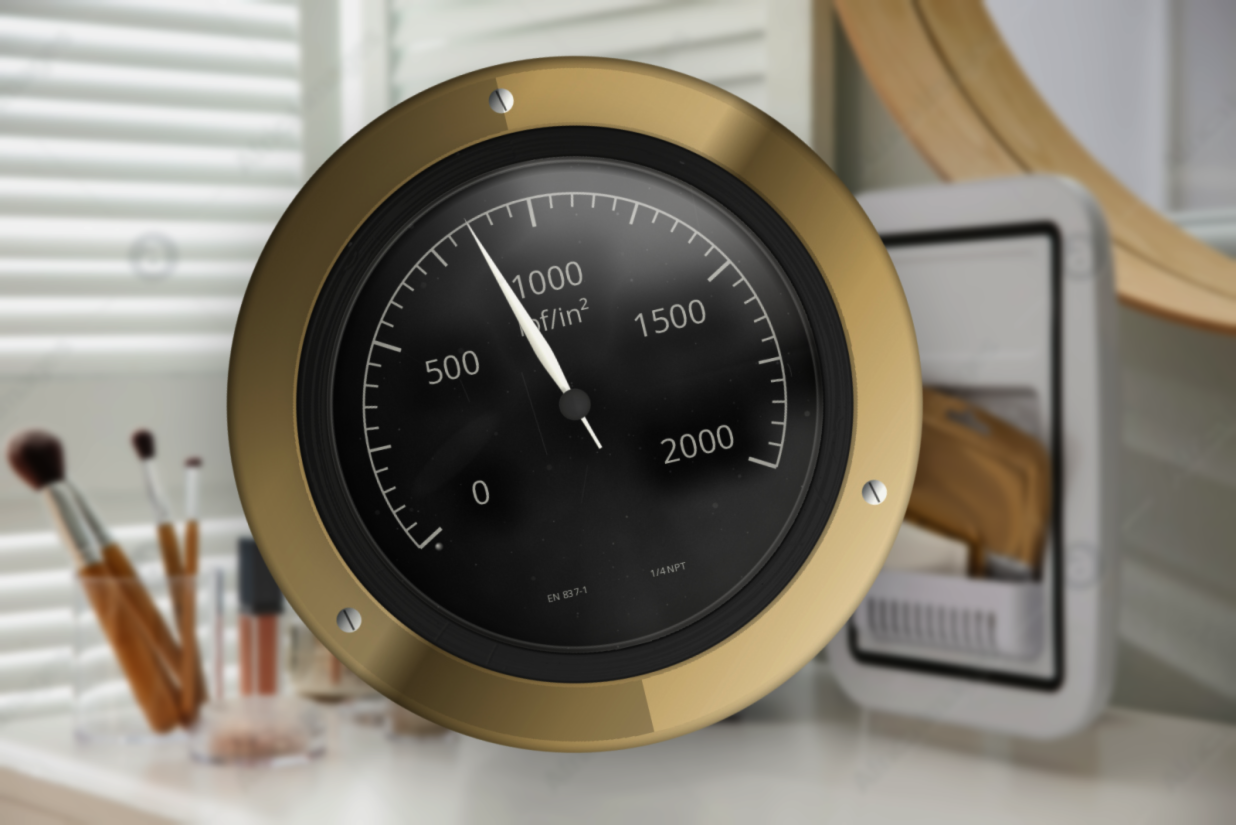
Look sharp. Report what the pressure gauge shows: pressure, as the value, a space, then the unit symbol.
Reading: 850 psi
